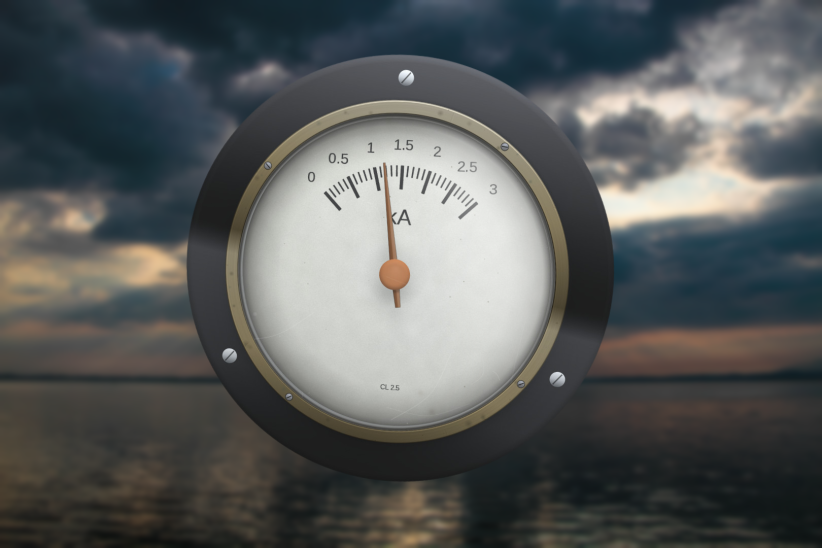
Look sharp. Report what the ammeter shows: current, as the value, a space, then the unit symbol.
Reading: 1.2 kA
